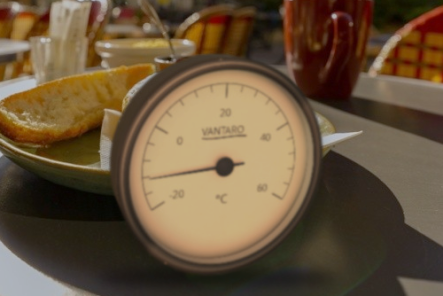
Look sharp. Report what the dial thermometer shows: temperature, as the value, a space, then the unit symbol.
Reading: -12 °C
